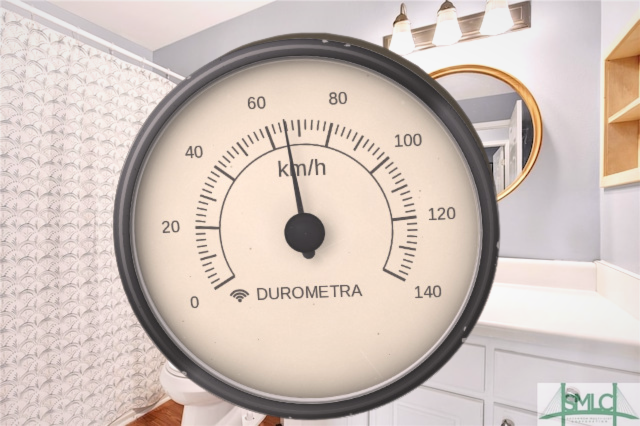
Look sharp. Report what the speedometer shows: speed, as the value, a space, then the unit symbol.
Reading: 66 km/h
